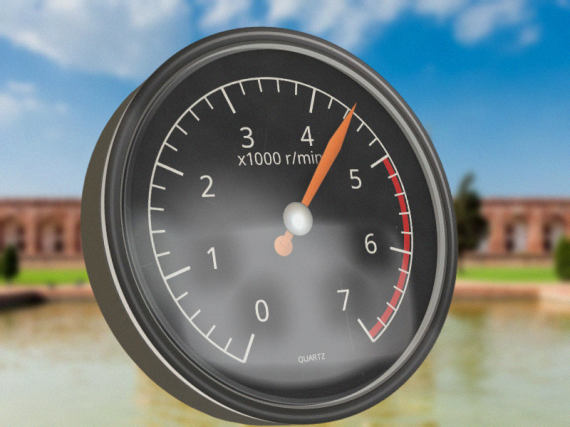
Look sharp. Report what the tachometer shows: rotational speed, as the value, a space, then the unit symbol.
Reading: 4400 rpm
